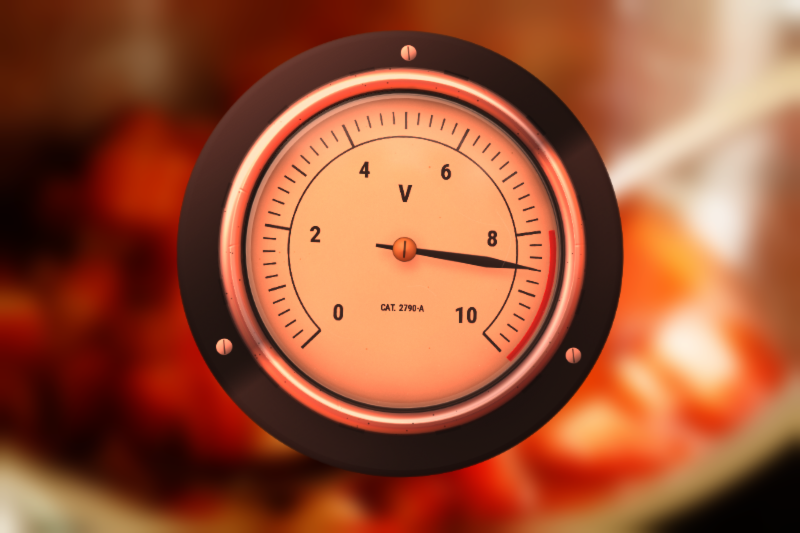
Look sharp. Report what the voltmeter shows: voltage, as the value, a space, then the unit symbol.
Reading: 8.6 V
